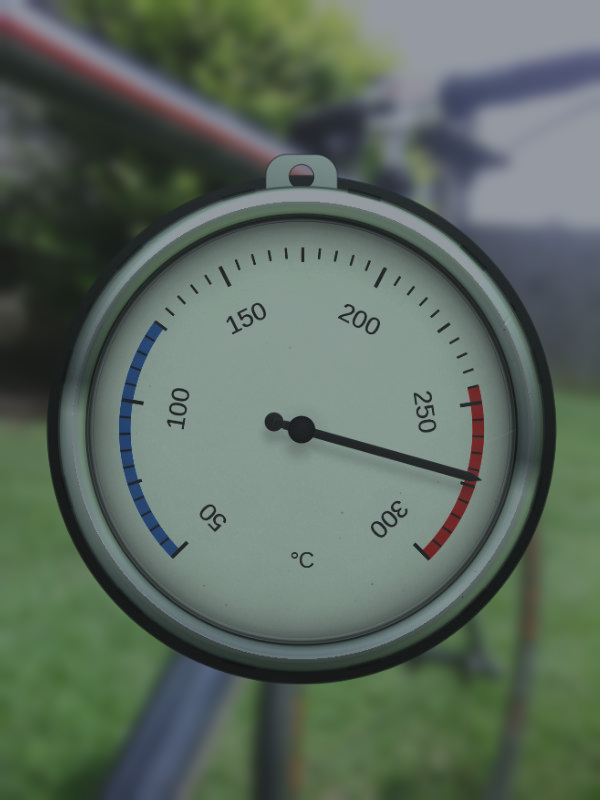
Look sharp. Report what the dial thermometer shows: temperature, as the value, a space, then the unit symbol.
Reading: 272.5 °C
